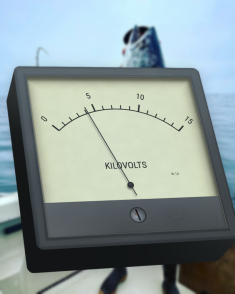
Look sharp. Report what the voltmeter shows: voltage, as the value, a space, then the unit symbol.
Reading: 4 kV
